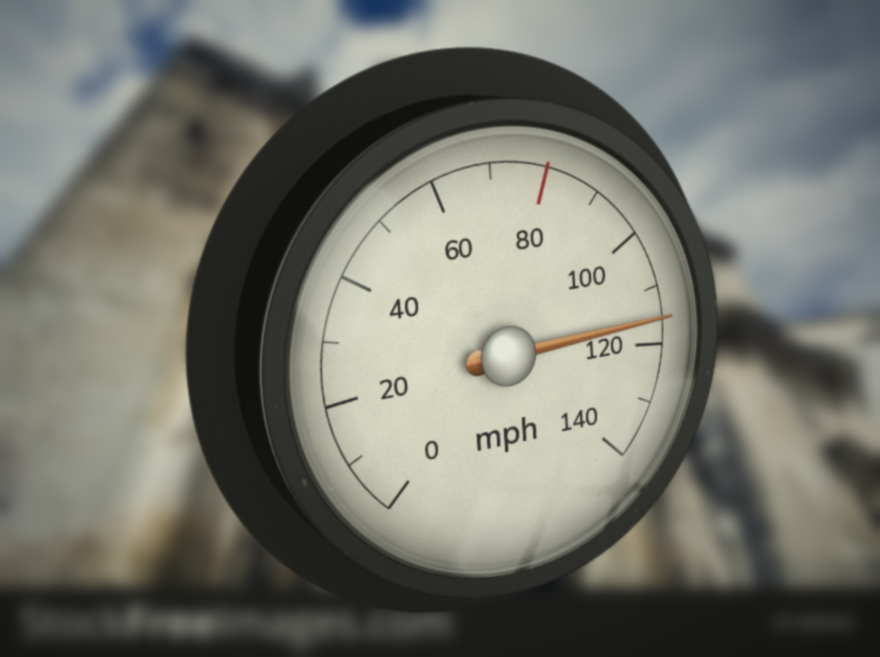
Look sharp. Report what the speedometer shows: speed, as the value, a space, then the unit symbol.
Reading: 115 mph
